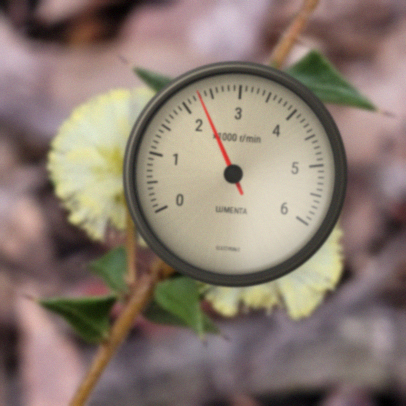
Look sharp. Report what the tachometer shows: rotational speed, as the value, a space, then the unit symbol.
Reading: 2300 rpm
